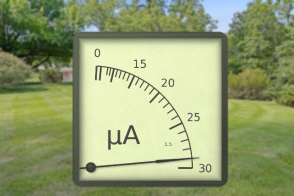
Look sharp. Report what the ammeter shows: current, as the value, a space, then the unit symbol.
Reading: 29 µA
